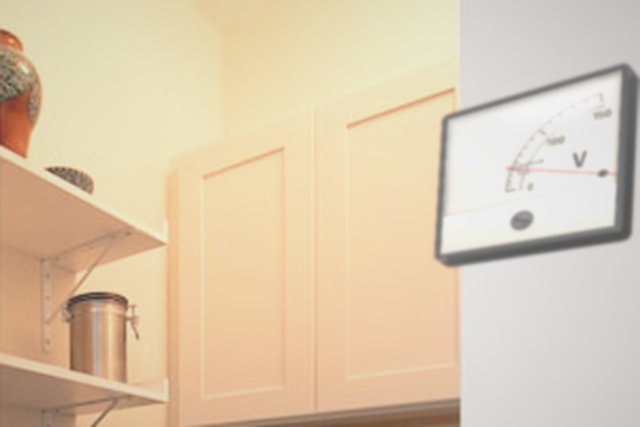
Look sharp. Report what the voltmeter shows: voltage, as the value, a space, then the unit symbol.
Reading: 50 V
